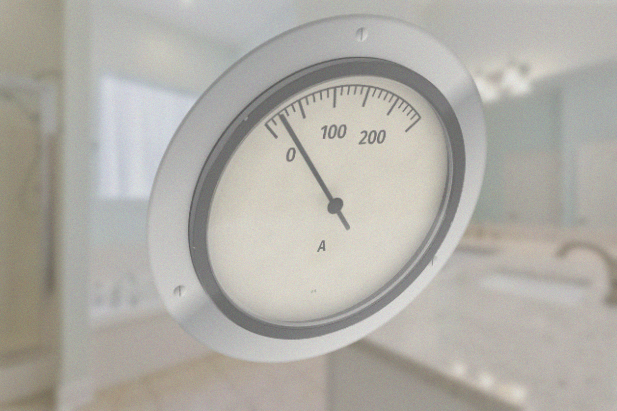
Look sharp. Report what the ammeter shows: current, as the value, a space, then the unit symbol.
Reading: 20 A
